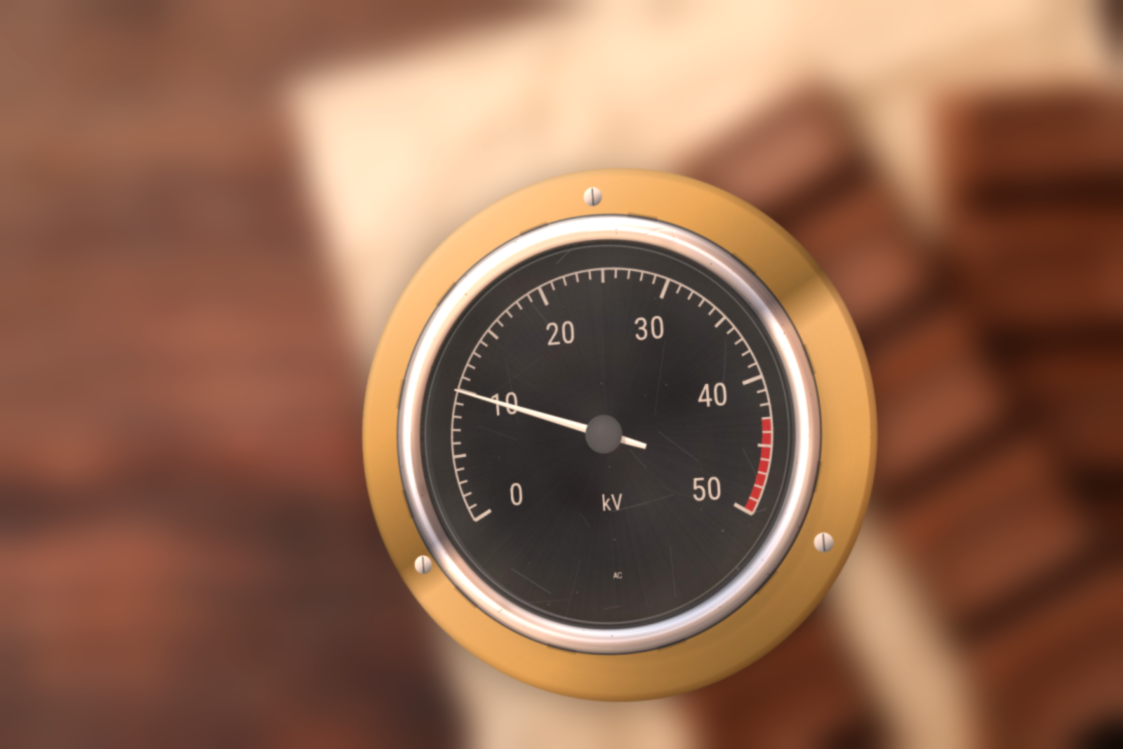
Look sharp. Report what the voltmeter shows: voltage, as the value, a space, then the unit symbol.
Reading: 10 kV
